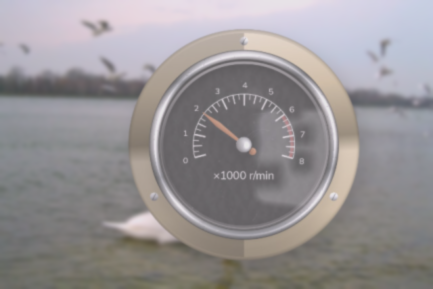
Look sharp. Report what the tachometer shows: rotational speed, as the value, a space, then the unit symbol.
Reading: 2000 rpm
